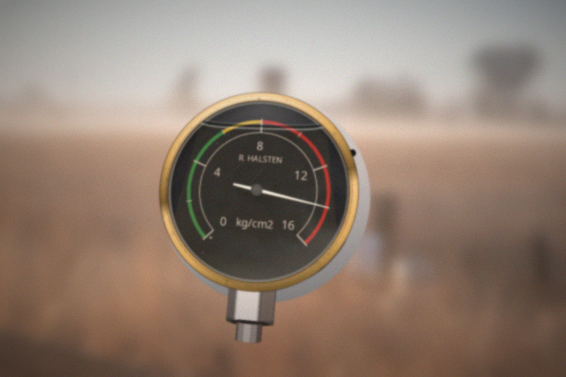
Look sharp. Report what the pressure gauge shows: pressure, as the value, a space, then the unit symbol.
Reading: 14 kg/cm²
